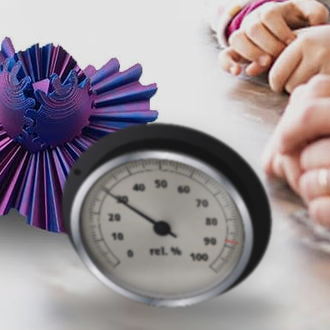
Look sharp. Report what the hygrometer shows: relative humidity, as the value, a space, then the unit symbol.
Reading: 30 %
